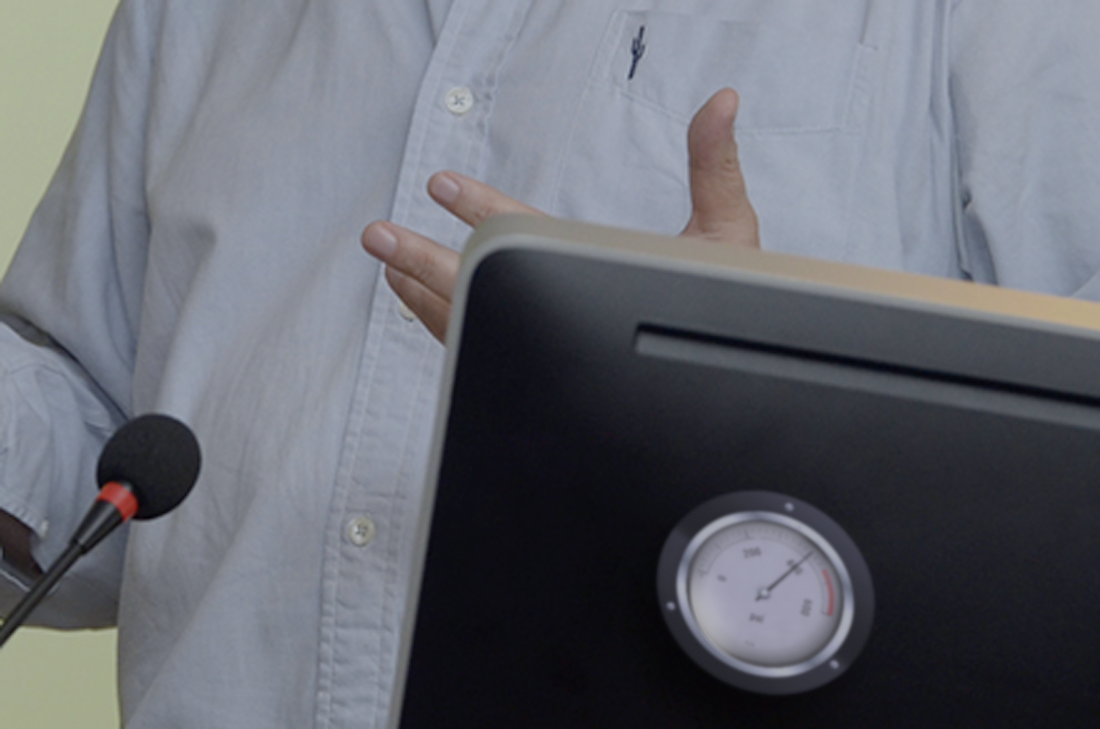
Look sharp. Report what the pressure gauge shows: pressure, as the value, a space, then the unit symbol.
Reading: 400 psi
